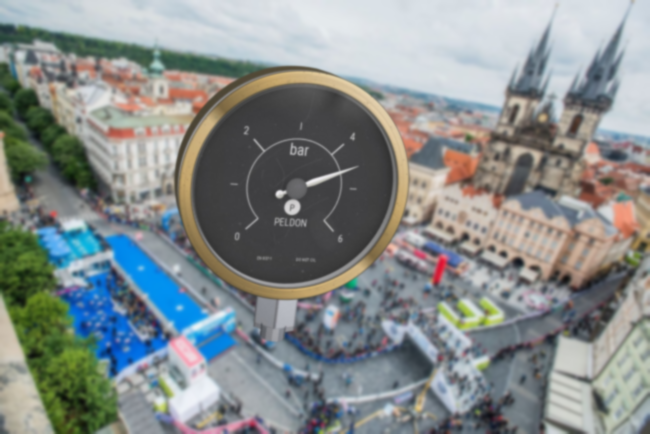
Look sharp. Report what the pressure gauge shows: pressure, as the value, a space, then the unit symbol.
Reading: 4.5 bar
